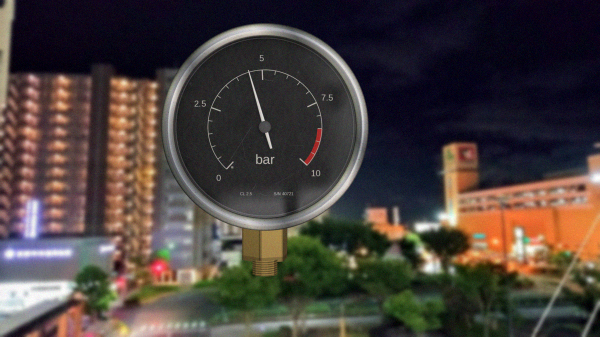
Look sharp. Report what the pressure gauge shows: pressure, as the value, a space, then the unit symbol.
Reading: 4.5 bar
